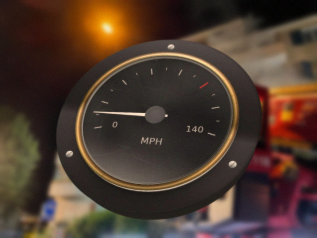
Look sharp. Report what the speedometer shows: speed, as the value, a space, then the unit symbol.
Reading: 10 mph
